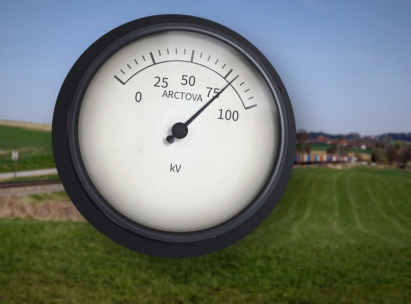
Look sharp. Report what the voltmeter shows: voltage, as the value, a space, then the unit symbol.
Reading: 80 kV
